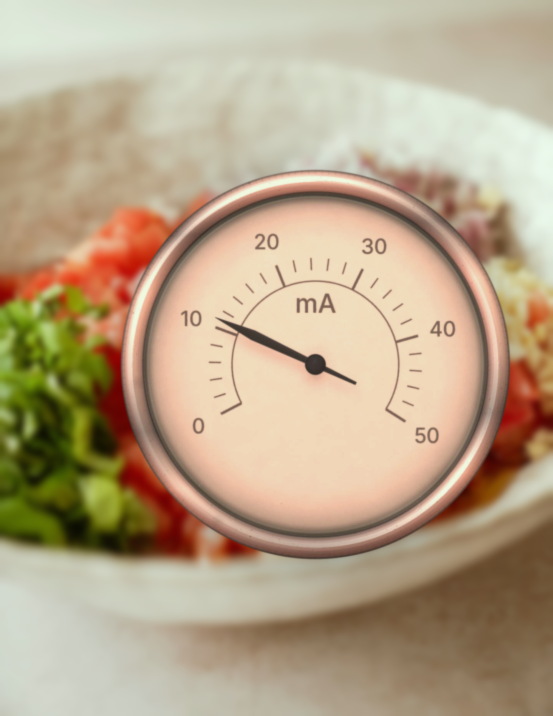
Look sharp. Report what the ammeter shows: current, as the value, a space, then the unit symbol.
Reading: 11 mA
